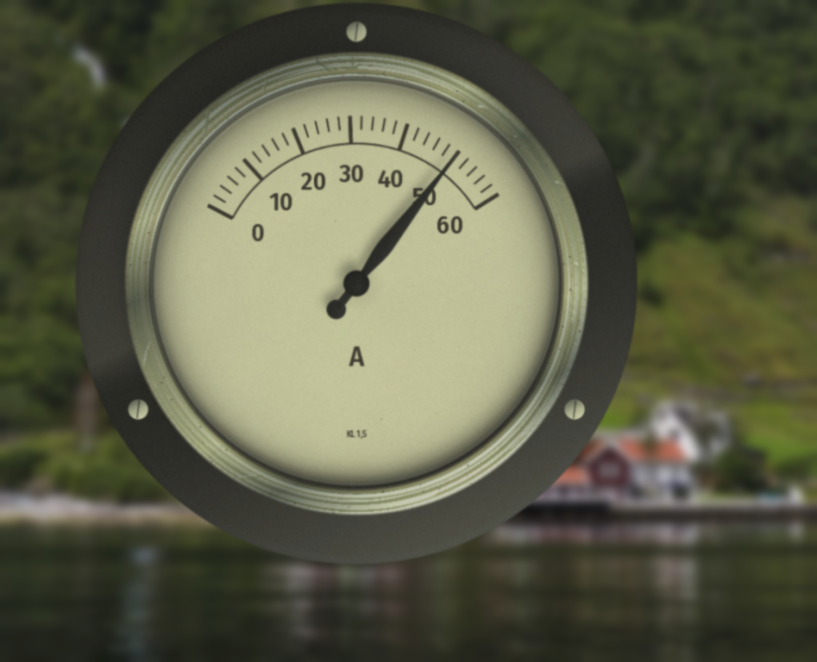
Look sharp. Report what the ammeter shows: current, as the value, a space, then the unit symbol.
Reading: 50 A
